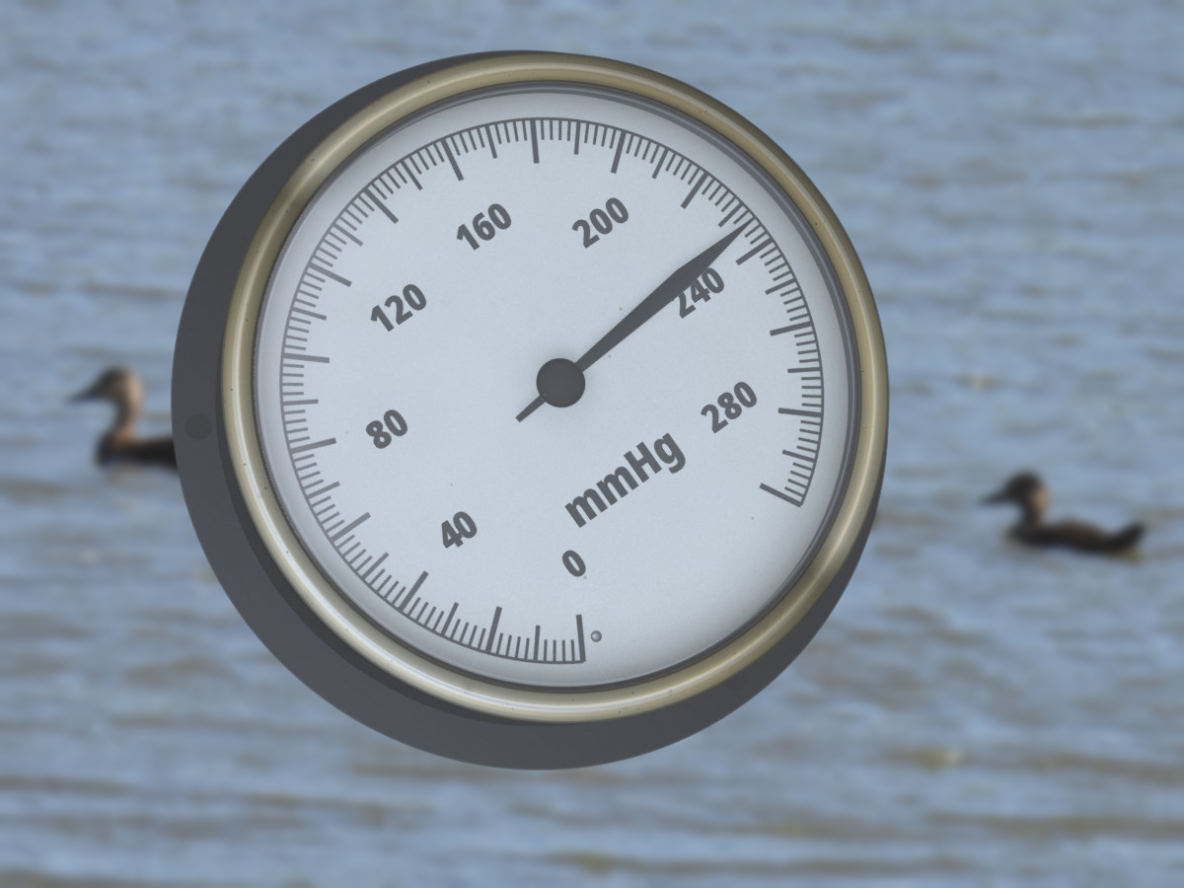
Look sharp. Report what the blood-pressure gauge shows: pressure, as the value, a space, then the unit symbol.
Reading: 234 mmHg
